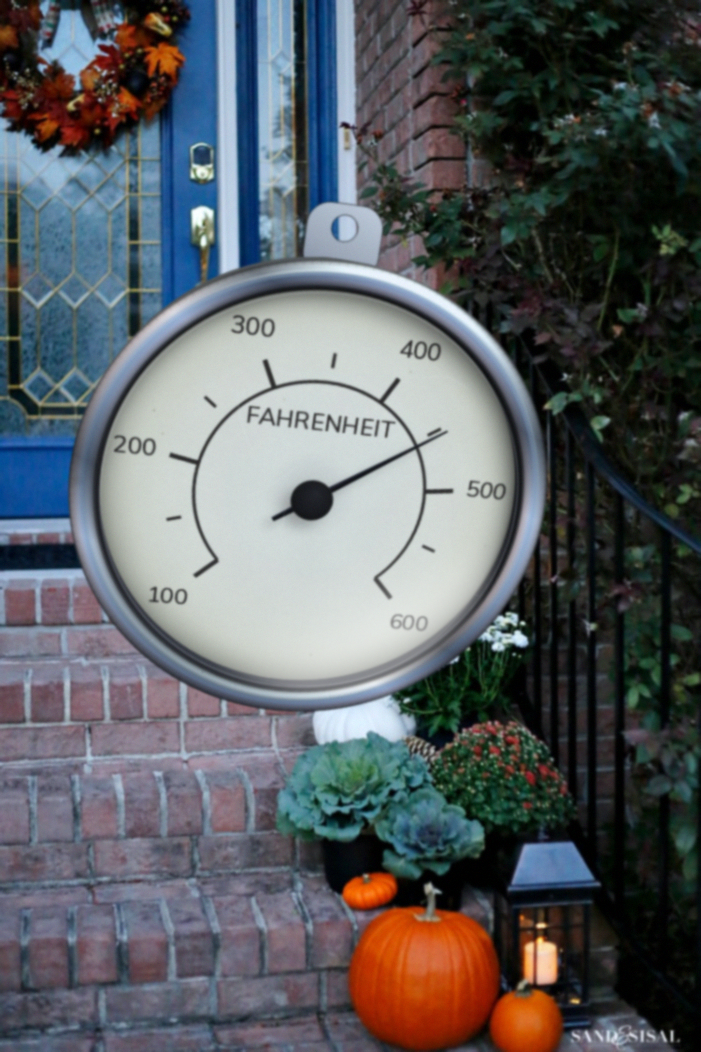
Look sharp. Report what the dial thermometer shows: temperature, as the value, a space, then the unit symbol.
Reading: 450 °F
